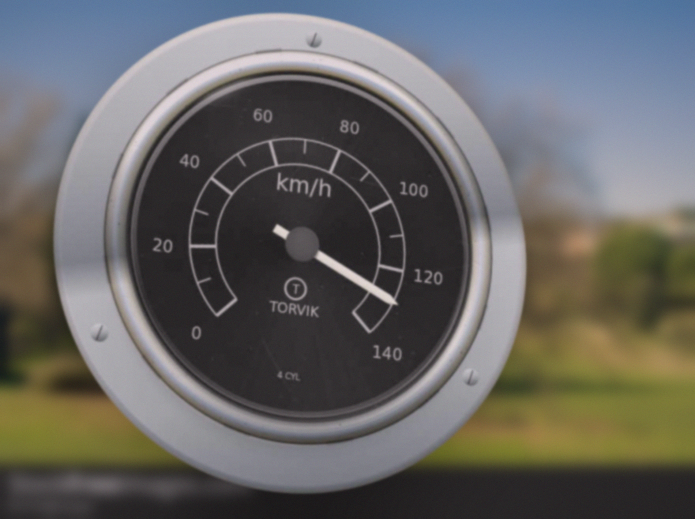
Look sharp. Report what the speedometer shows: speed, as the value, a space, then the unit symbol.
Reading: 130 km/h
